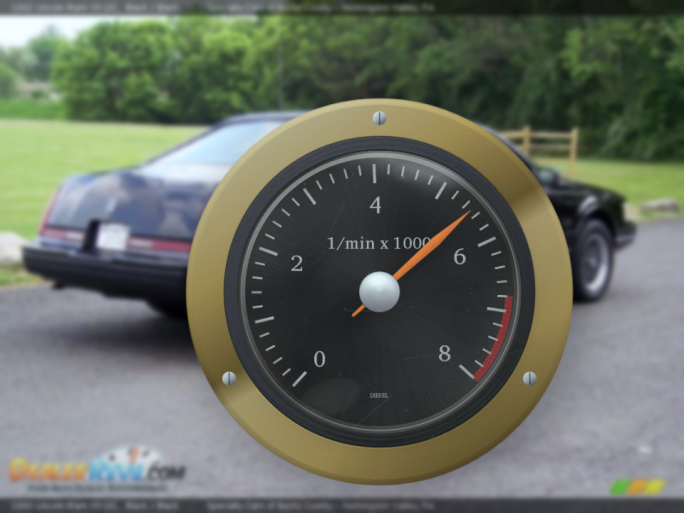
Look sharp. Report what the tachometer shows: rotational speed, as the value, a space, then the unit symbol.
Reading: 5500 rpm
